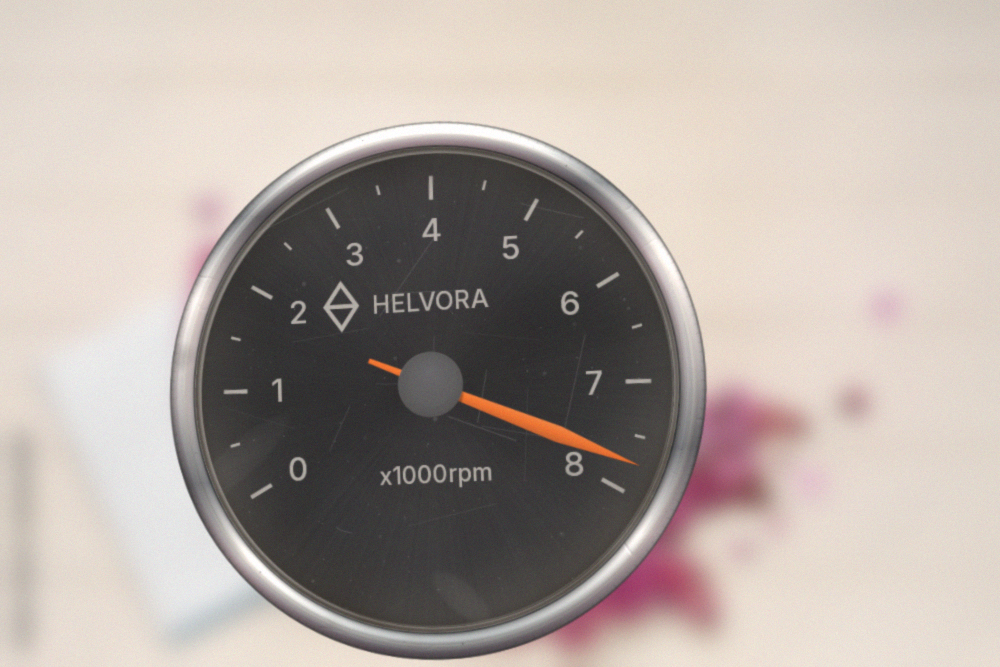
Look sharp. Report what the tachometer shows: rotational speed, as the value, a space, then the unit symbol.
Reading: 7750 rpm
